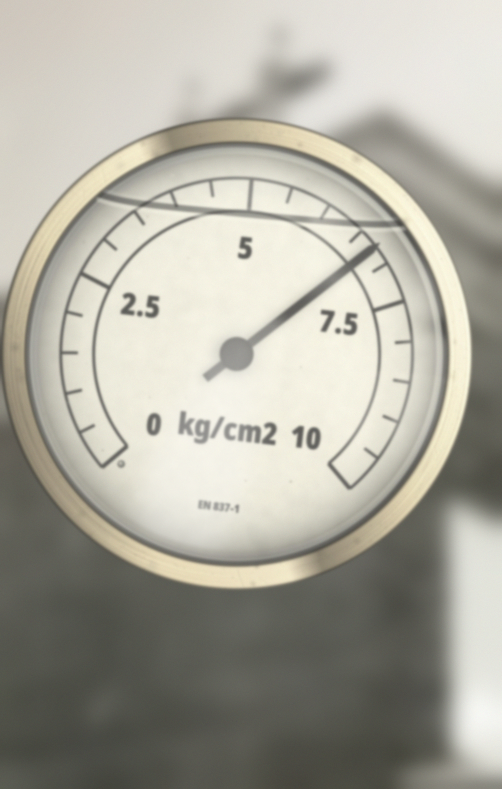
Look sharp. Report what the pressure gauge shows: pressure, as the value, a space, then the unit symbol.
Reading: 6.75 kg/cm²
